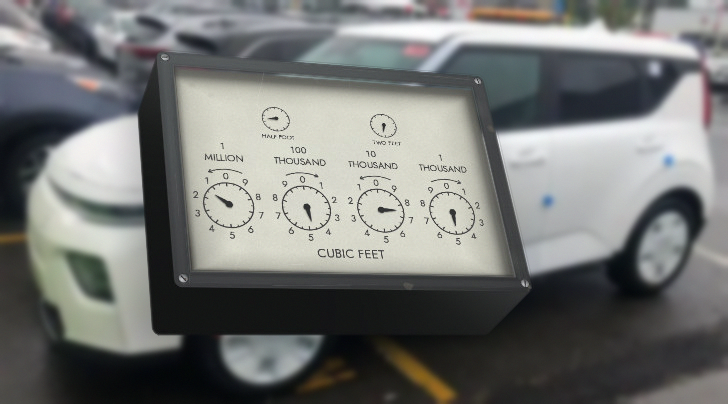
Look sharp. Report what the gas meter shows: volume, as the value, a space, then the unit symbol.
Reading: 147500 ft³
